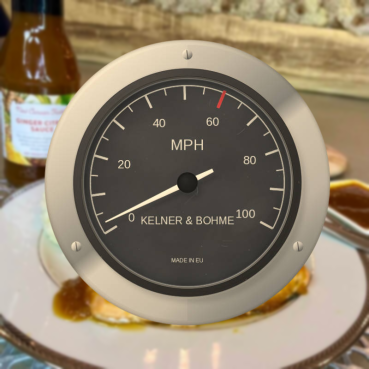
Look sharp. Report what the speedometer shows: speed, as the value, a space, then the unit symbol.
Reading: 2.5 mph
